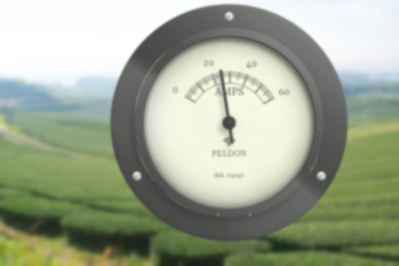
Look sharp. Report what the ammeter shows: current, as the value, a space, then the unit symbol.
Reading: 25 A
